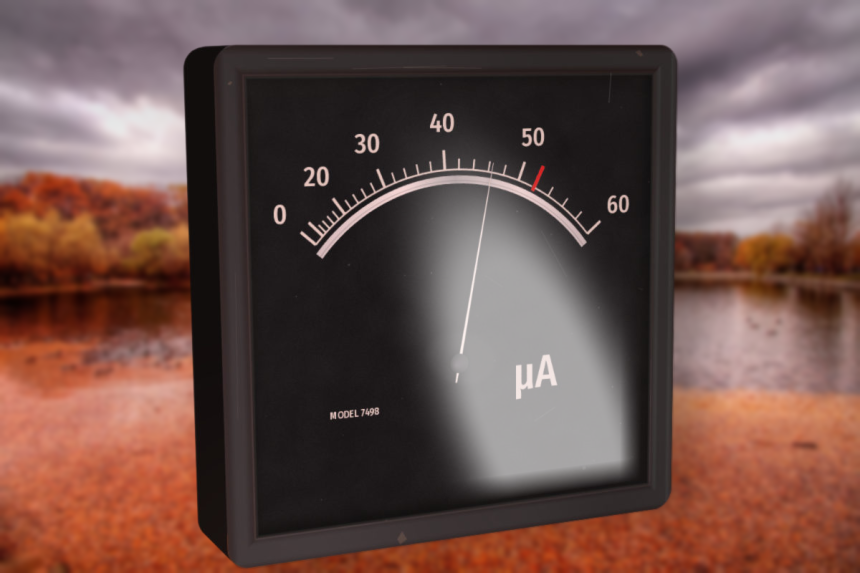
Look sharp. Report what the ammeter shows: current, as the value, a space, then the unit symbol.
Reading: 46 µA
